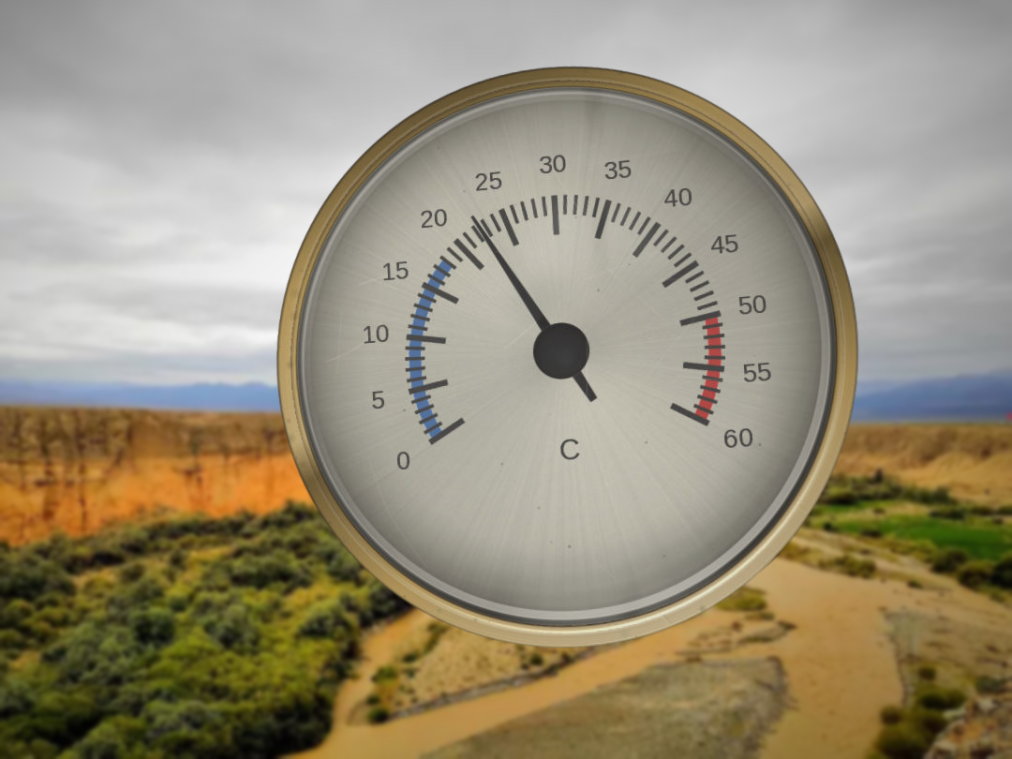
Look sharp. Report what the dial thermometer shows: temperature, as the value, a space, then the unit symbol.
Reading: 22.5 °C
